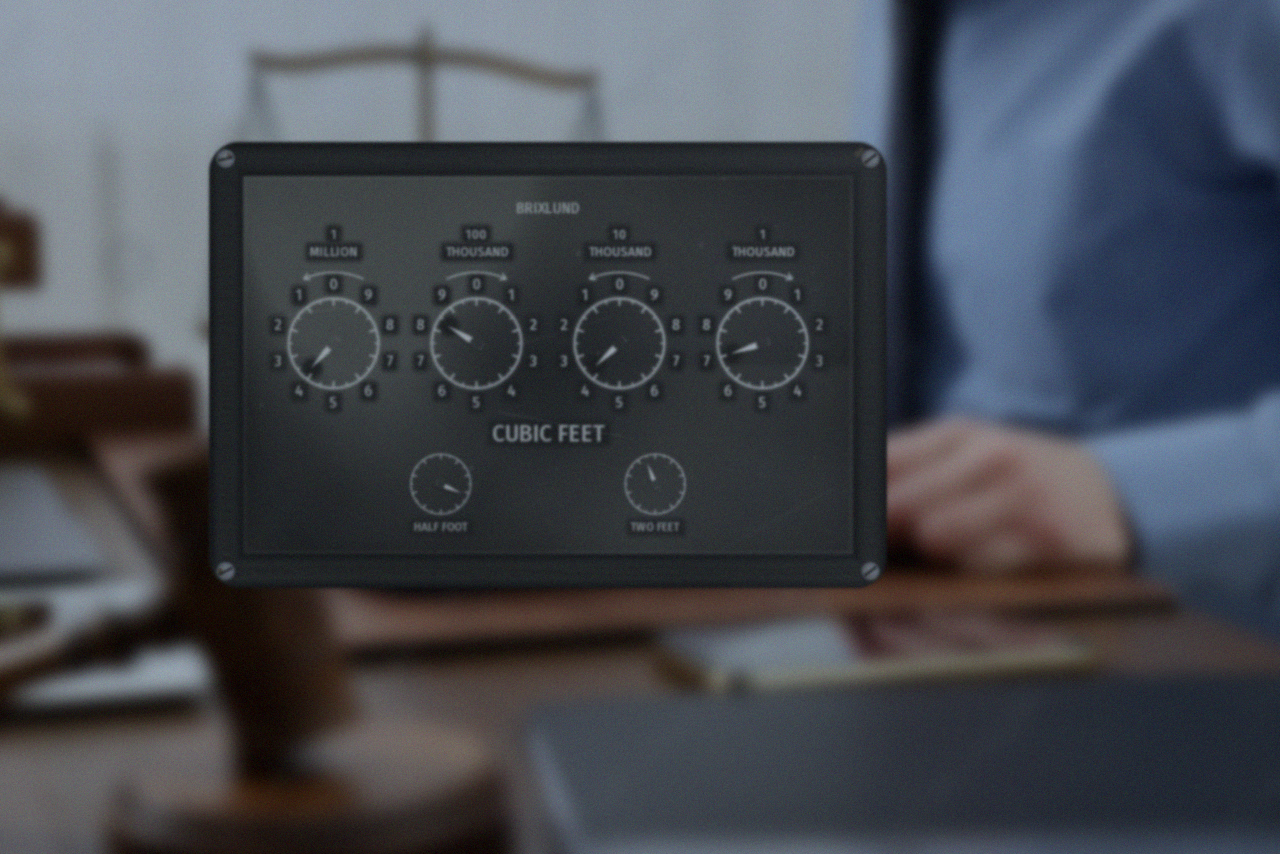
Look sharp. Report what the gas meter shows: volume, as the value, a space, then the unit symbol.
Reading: 383700 ft³
